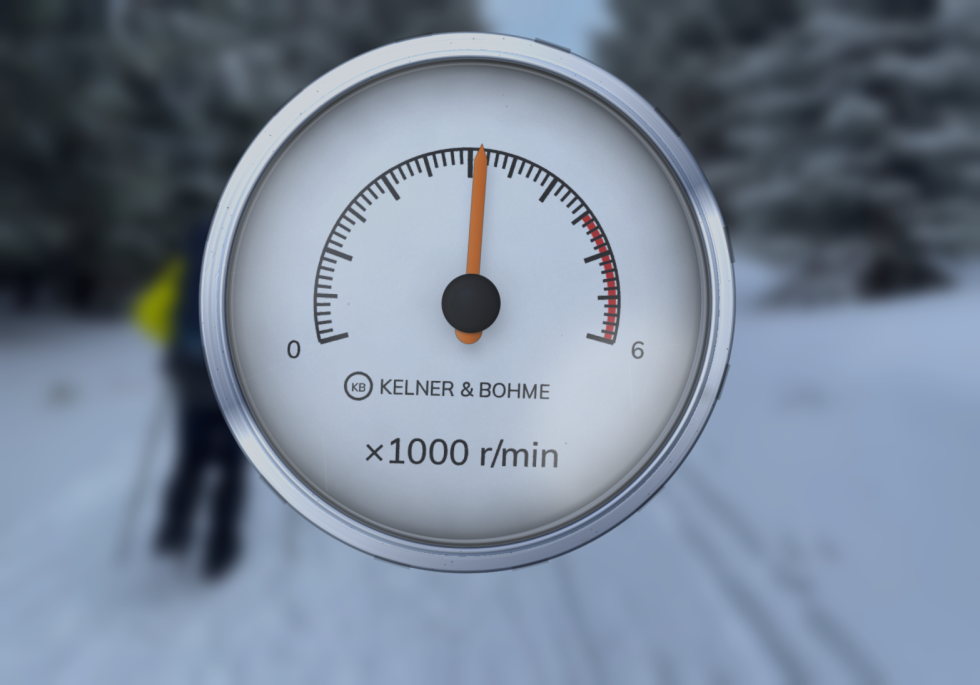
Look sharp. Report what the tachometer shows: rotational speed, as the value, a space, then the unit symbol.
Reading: 3100 rpm
